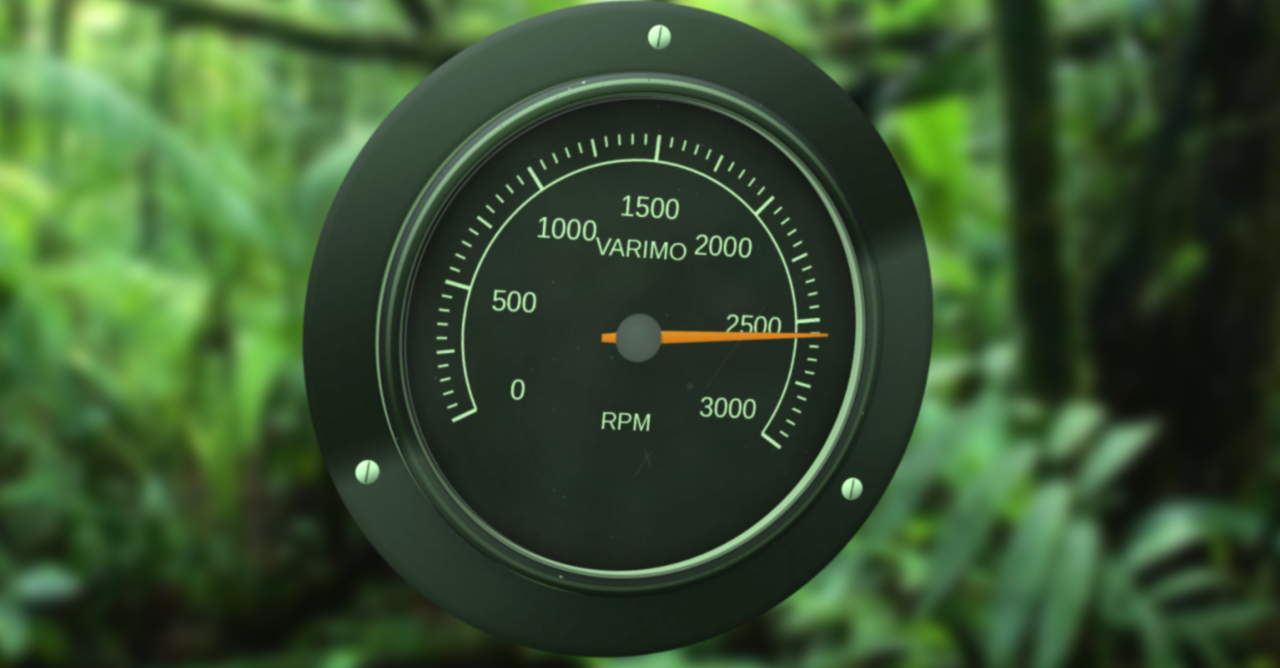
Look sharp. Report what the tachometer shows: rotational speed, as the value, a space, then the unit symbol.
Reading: 2550 rpm
